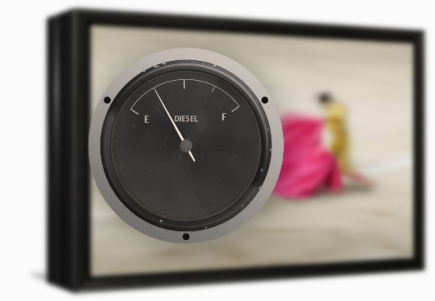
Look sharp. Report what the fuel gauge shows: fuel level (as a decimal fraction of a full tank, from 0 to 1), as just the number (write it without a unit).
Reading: 0.25
